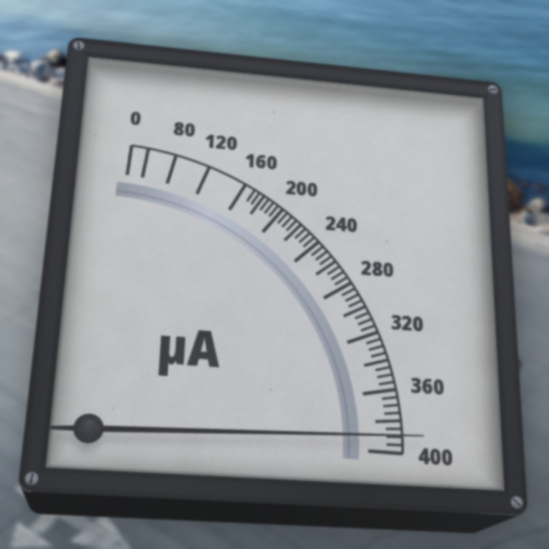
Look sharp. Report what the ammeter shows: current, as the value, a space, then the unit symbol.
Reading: 390 µA
